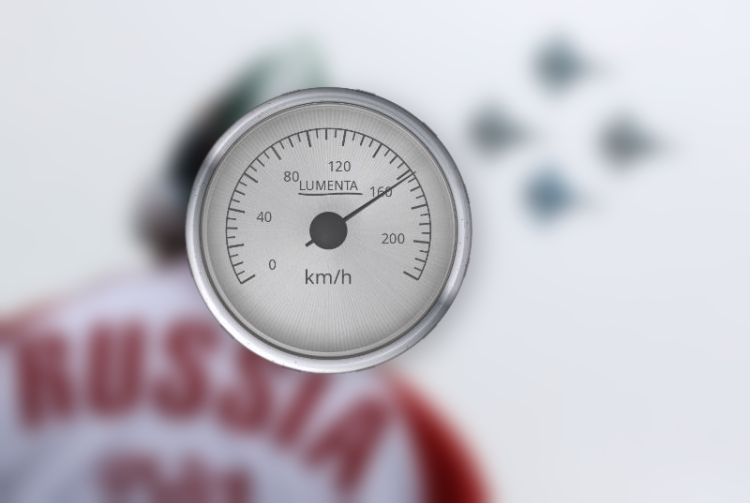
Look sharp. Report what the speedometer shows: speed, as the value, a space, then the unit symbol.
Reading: 162.5 km/h
